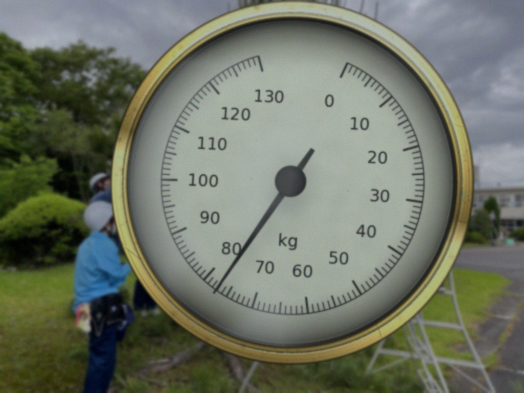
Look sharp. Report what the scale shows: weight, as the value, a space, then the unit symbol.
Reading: 77 kg
